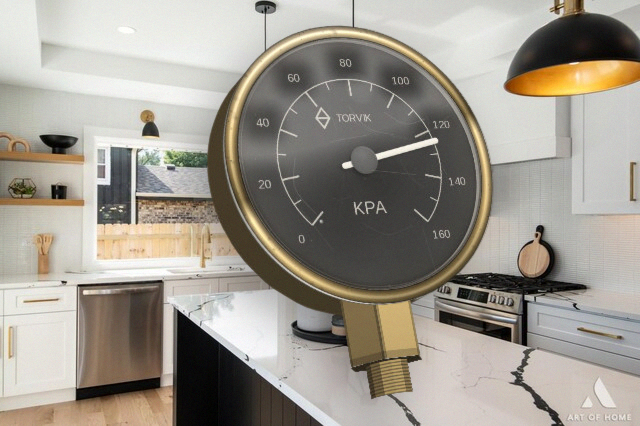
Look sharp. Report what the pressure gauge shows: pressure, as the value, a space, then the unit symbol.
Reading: 125 kPa
